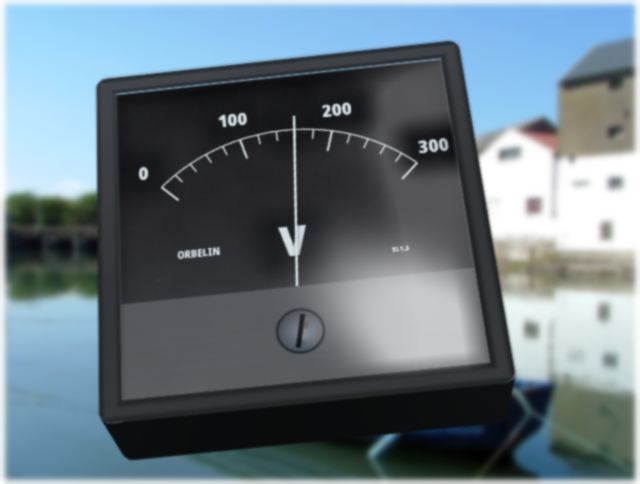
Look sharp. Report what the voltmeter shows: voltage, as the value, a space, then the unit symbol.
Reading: 160 V
